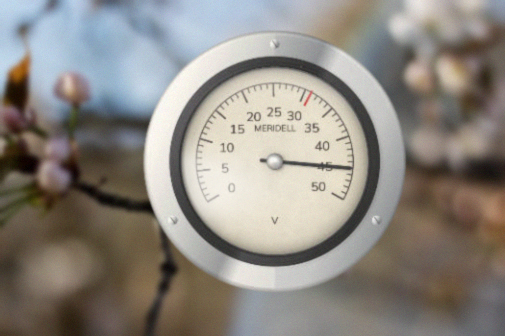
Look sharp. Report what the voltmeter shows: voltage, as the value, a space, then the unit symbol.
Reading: 45 V
